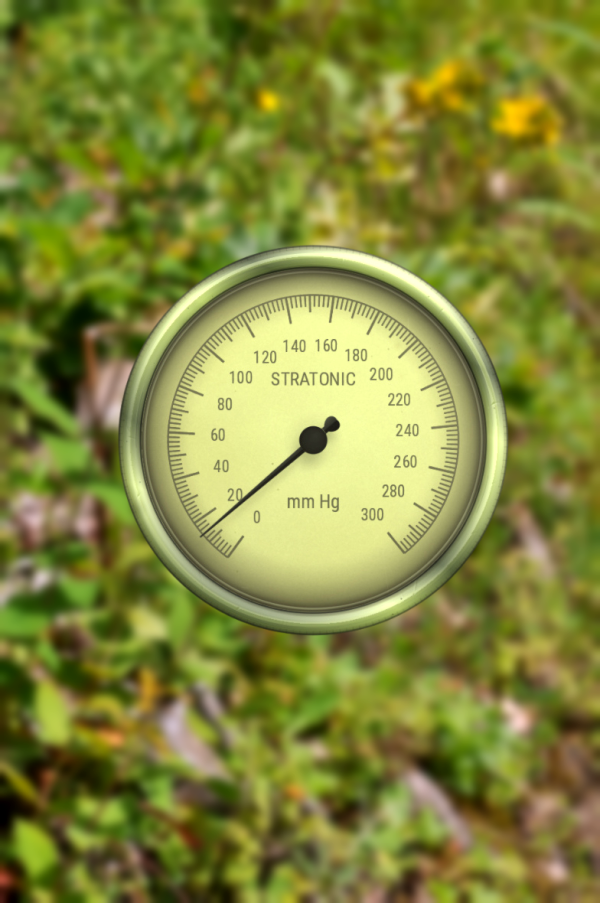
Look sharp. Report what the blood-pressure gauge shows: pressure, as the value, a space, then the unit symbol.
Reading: 14 mmHg
